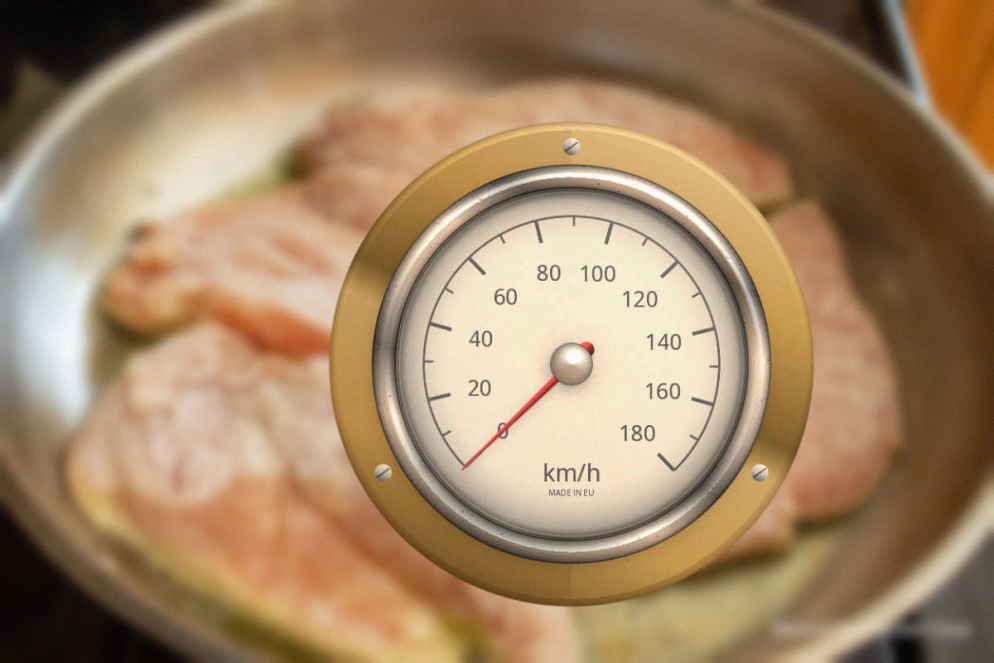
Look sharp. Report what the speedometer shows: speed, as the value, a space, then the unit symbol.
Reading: 0 km/h
